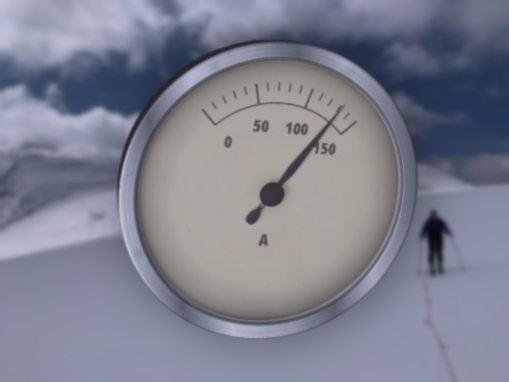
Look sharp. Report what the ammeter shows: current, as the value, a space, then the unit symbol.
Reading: 130 A
